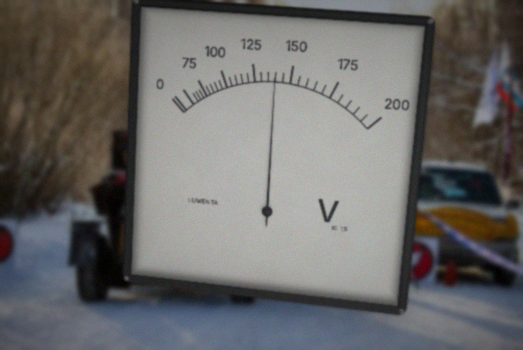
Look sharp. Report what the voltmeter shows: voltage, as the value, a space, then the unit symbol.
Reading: 140 V
